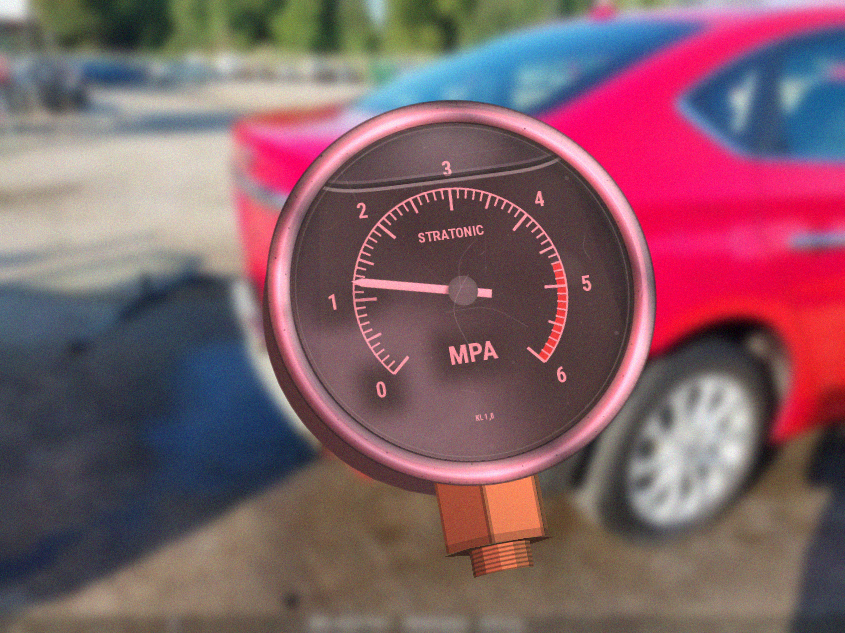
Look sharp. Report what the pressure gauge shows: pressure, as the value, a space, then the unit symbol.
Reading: 1.2 MPa
